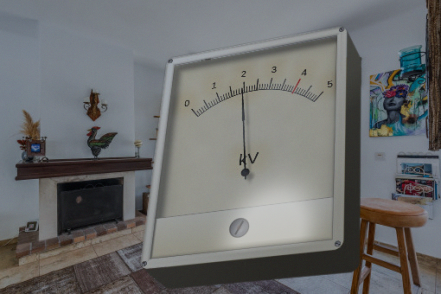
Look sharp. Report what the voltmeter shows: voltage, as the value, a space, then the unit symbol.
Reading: 2 kV
